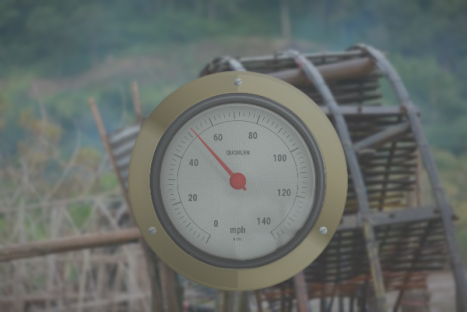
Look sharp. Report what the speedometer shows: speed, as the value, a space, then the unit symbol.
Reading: 52 mph
